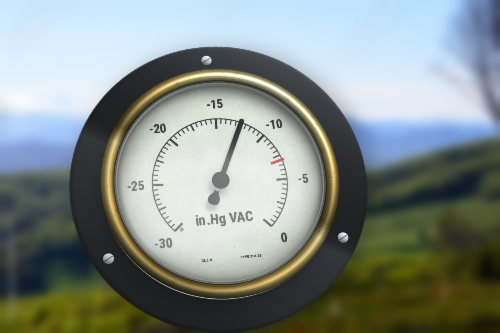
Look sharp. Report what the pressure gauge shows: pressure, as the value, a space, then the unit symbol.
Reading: -12.5 inHg
